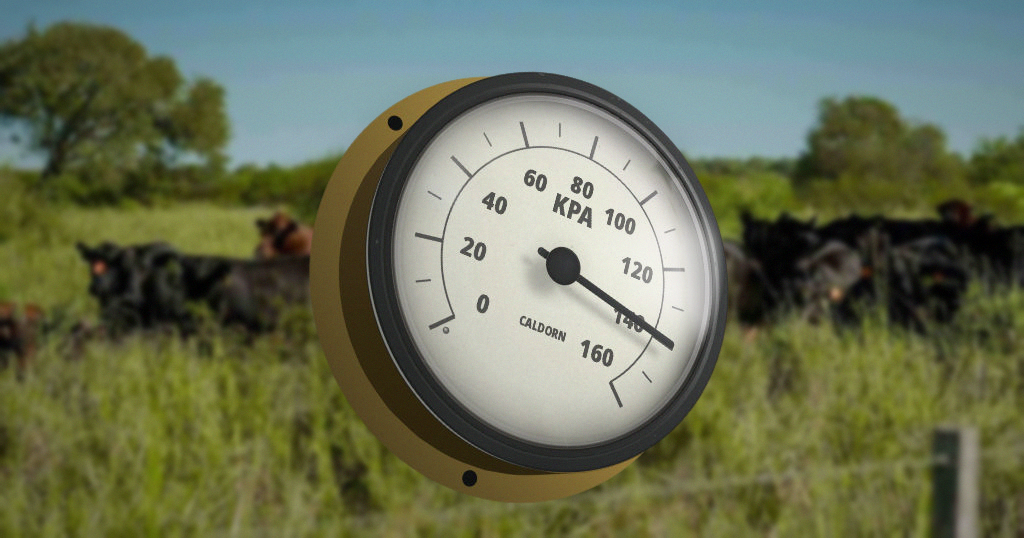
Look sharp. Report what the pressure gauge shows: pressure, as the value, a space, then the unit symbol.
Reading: 140 kPa
